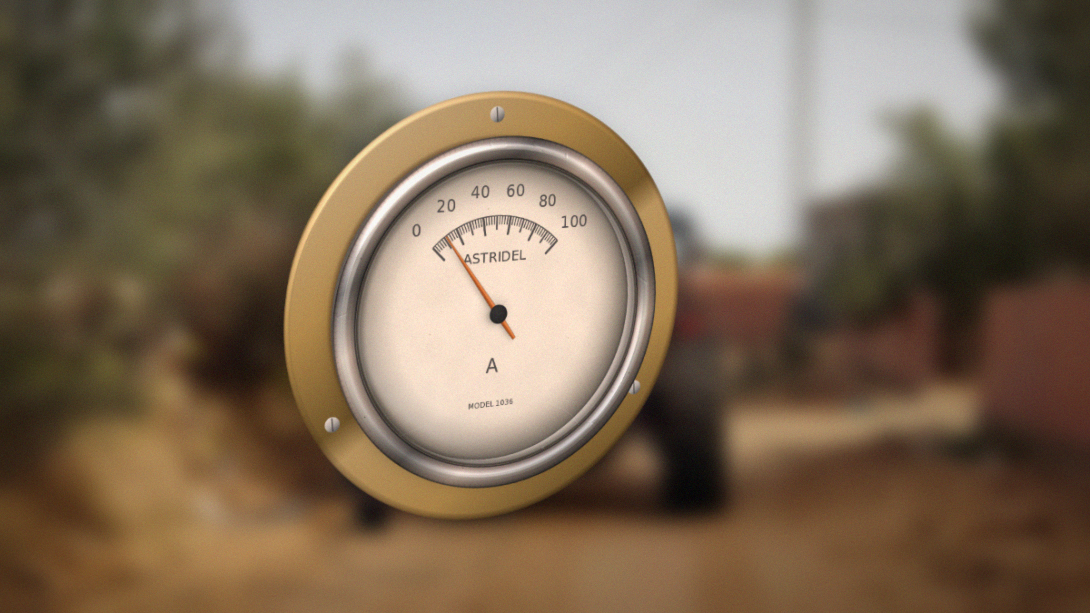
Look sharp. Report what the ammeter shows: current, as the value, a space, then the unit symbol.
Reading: 10 A
